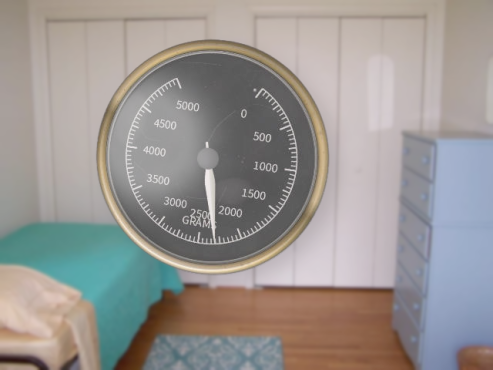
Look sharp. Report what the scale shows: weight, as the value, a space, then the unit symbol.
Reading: 2300 g
